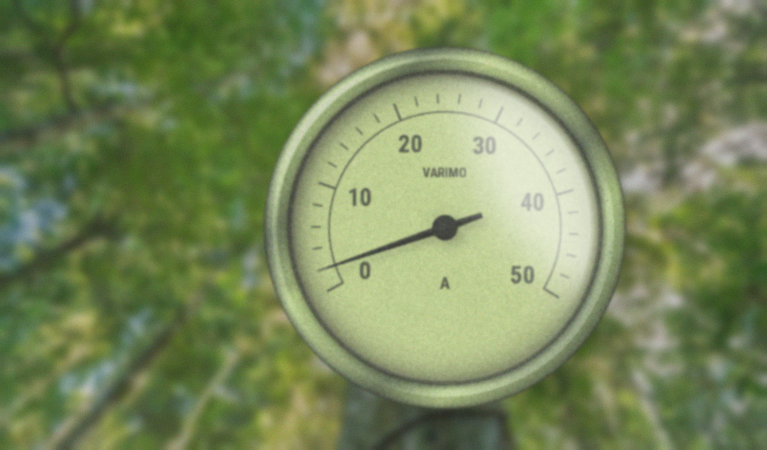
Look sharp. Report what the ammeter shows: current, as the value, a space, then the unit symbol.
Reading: 2 A
